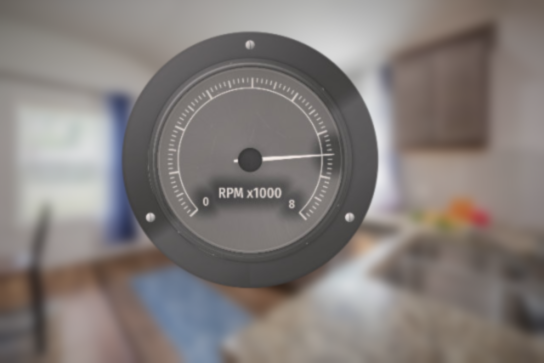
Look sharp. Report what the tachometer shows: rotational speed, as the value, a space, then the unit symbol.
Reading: 6500 rpm
